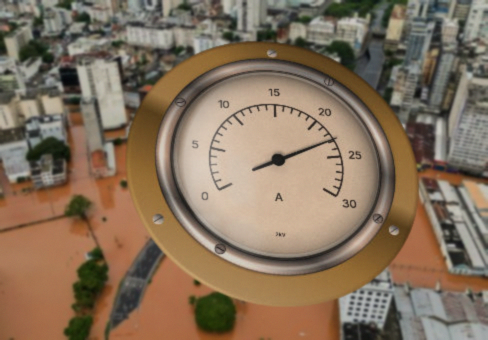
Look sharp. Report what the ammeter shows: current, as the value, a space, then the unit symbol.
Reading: 23 A
